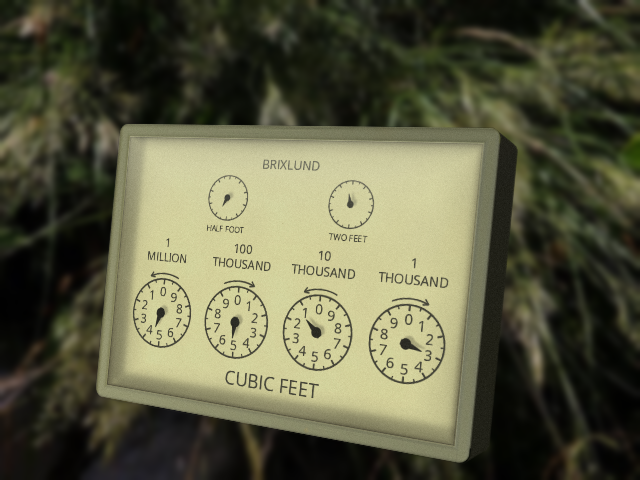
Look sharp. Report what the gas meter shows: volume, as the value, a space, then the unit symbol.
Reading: 451300 ft³
